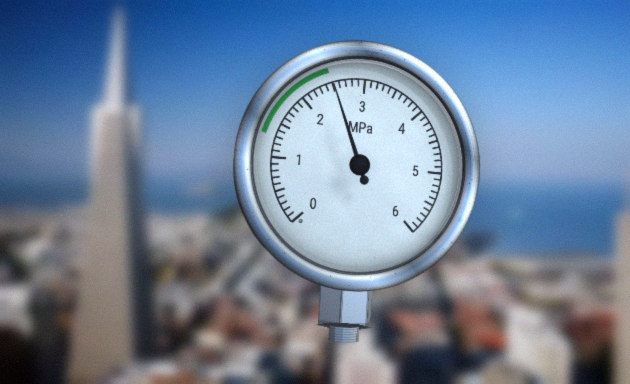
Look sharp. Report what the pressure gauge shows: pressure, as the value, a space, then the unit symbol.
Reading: 2.5 MPa
